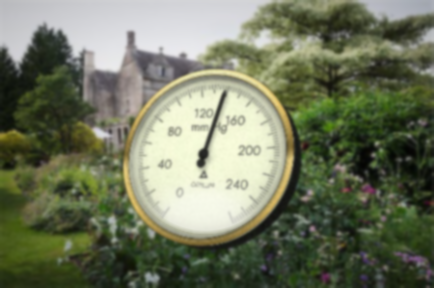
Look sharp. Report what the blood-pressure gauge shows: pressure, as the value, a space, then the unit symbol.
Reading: 140 mmHg
